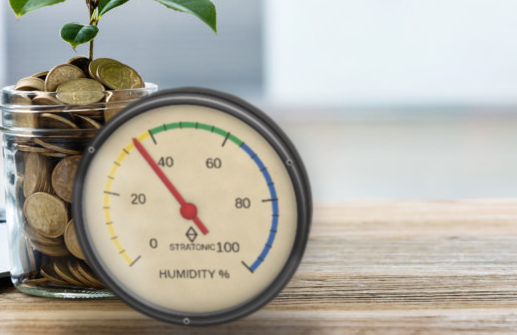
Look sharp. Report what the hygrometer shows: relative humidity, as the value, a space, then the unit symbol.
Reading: 36 %
